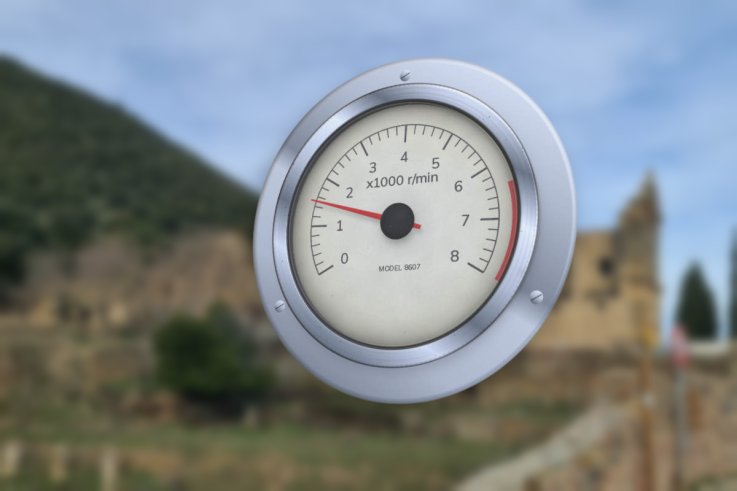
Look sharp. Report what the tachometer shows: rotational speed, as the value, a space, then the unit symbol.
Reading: 1500 rpm
